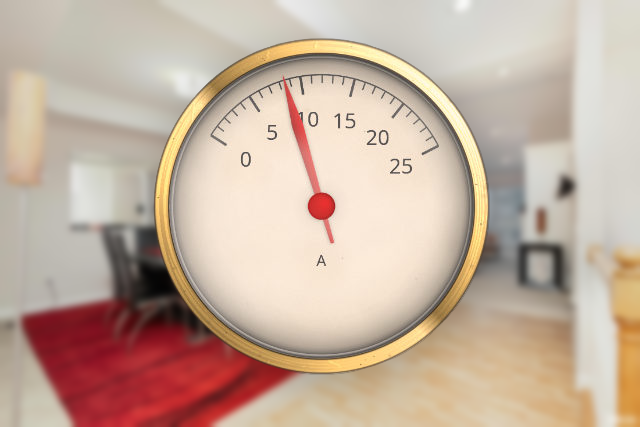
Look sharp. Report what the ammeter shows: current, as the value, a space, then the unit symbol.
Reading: 8.5 A
